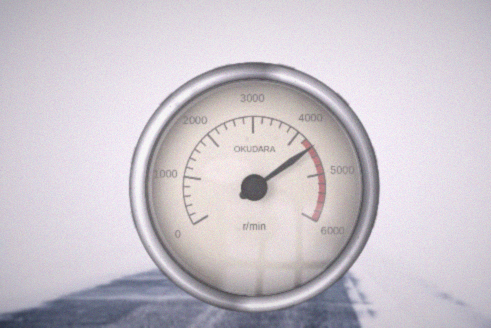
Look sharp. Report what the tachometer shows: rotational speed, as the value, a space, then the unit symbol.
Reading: 4400 rpm
